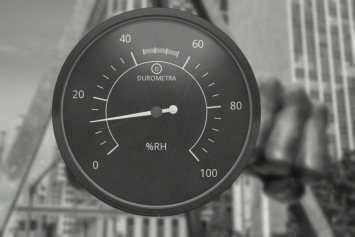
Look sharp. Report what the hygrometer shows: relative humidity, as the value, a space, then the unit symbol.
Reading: 12 %
